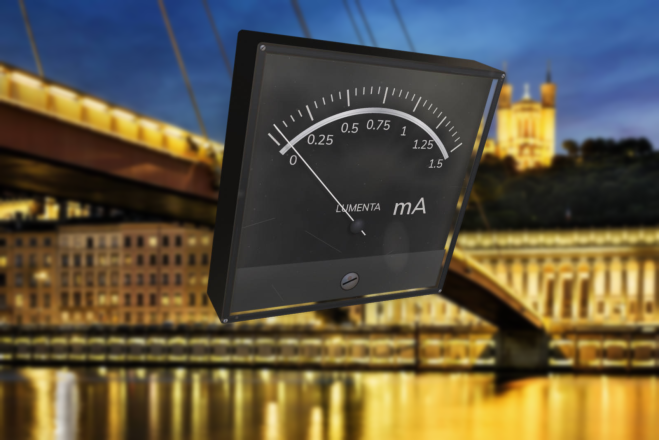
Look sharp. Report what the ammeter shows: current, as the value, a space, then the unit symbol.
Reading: 0.05 mA
